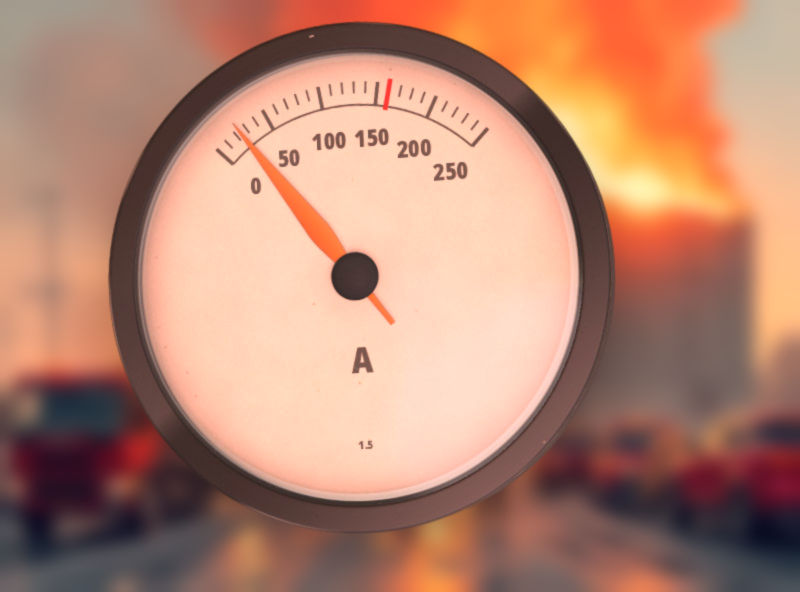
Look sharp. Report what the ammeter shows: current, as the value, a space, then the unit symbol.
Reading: 25 A
